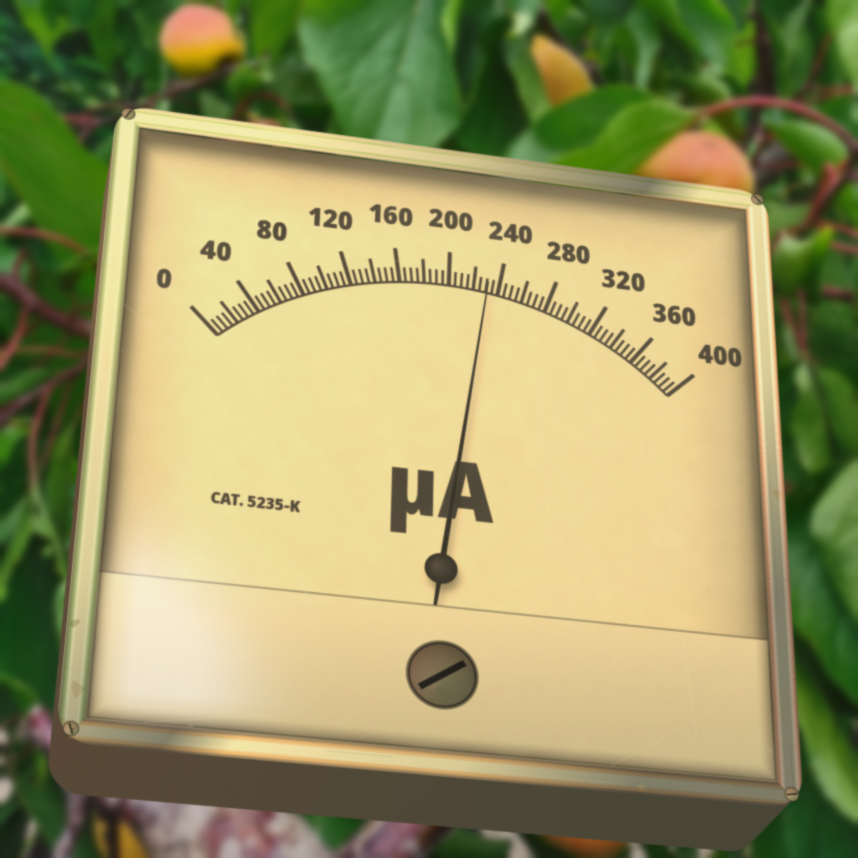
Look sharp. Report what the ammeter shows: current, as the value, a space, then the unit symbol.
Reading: 230 µA
